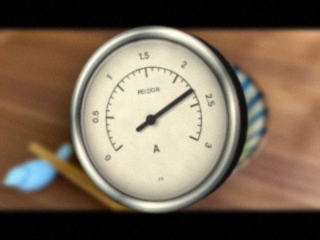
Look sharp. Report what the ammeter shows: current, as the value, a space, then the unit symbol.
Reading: 2.3 A
